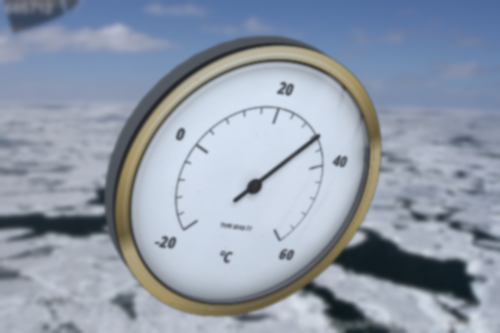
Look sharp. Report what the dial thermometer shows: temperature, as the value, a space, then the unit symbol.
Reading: 32 °C
